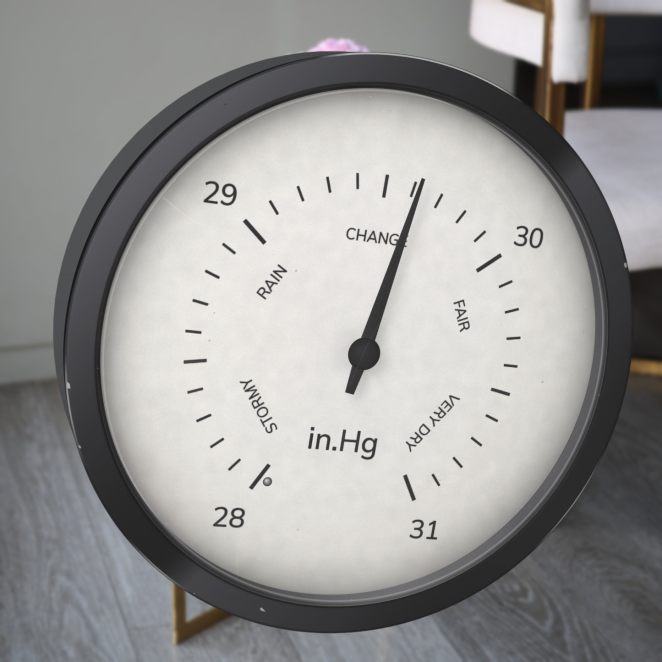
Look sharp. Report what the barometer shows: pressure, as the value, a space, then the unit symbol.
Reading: 29.6 inHg
